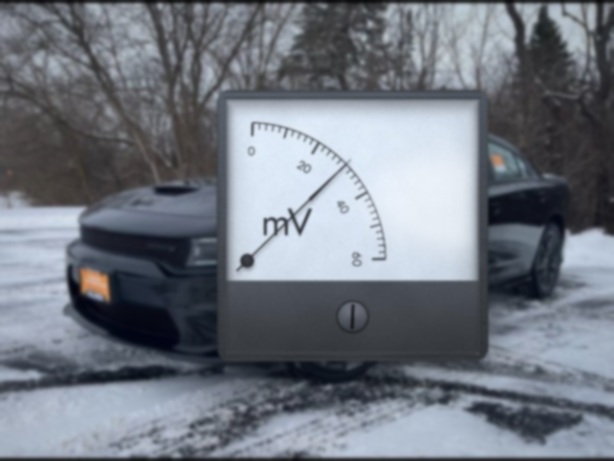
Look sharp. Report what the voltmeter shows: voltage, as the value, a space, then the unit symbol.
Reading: 30 mV
